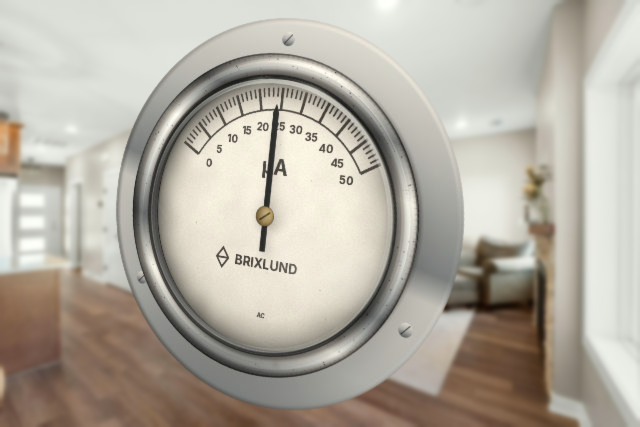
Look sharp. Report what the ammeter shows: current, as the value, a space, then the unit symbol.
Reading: 25 µA
